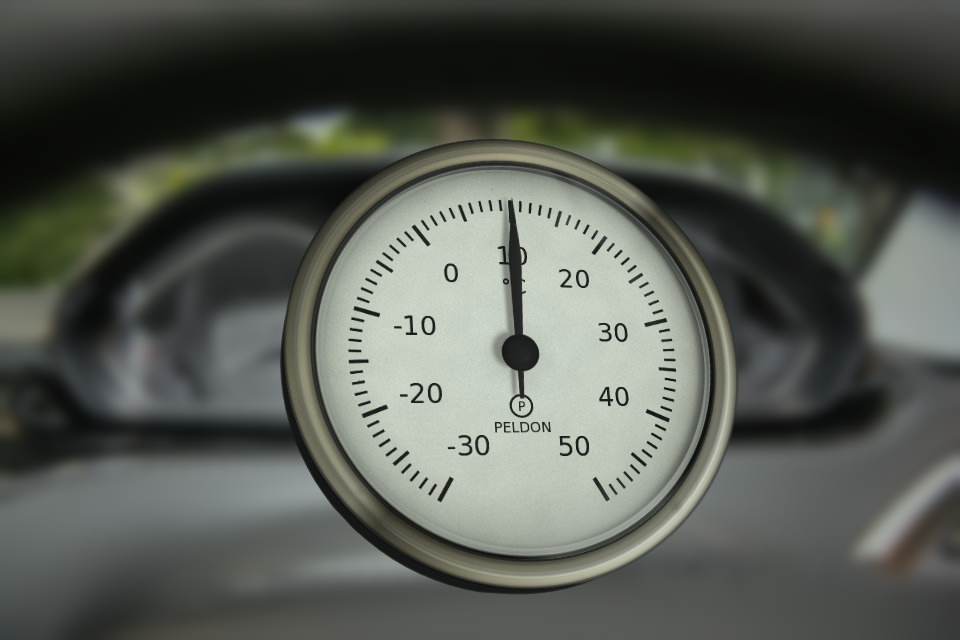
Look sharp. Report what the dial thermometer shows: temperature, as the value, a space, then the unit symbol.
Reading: 10 °C
